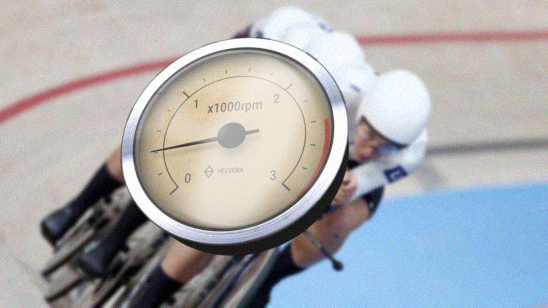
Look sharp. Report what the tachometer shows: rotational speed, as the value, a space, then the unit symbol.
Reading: 400 rpm
